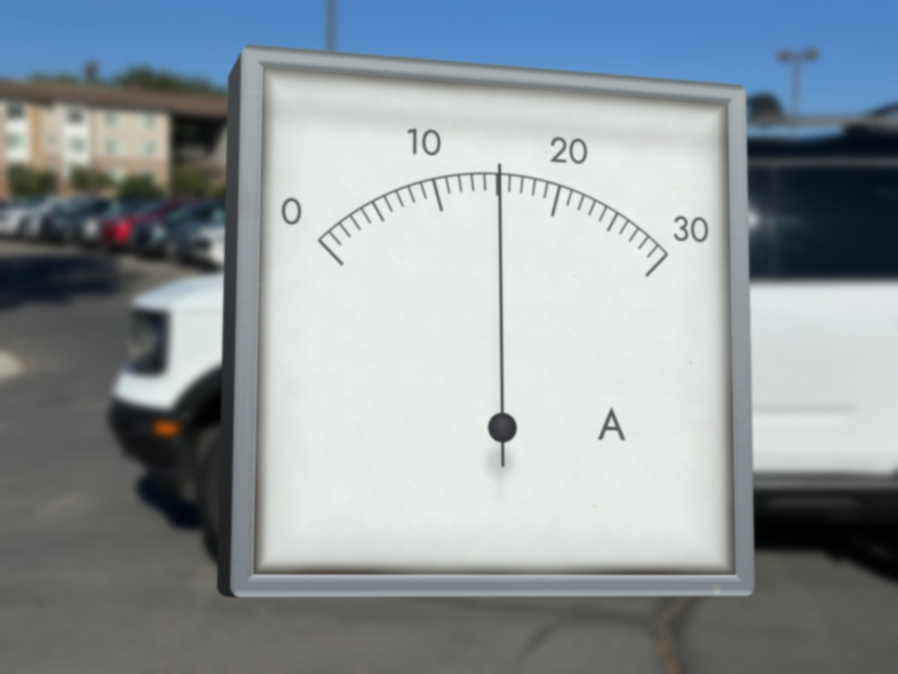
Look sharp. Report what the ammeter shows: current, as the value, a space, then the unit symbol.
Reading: 15 A
